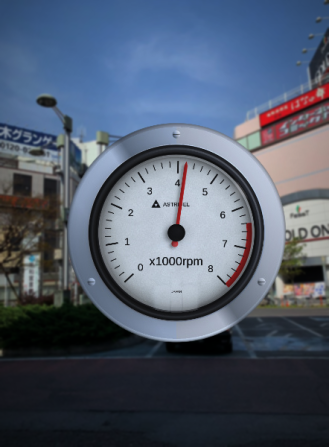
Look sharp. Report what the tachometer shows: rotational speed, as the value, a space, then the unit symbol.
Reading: 4200 rpm
